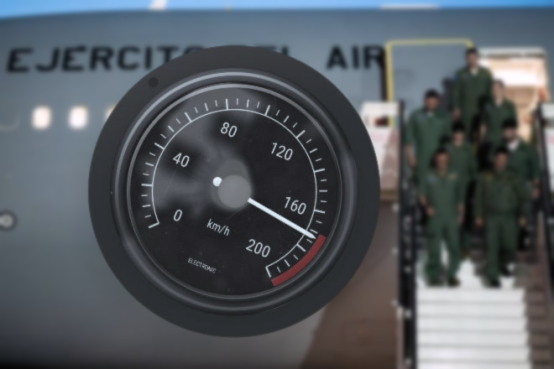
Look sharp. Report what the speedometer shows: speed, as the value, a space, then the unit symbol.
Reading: 172.5 km/h
